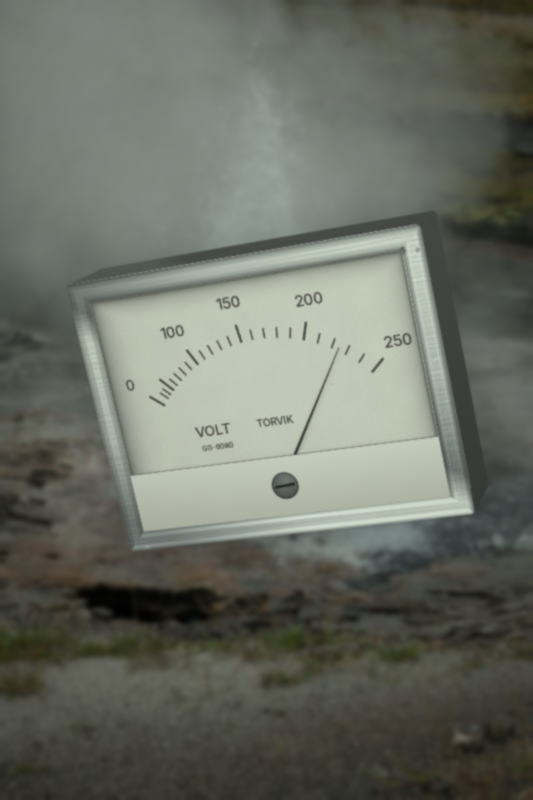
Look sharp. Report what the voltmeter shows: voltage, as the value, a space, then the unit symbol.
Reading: 225 V
